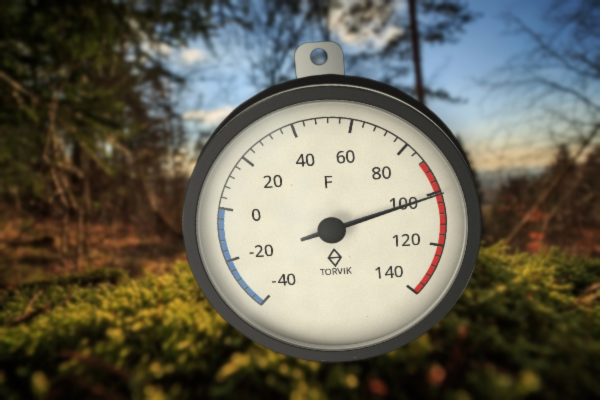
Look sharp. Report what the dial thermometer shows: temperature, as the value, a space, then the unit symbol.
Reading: 100 °F
